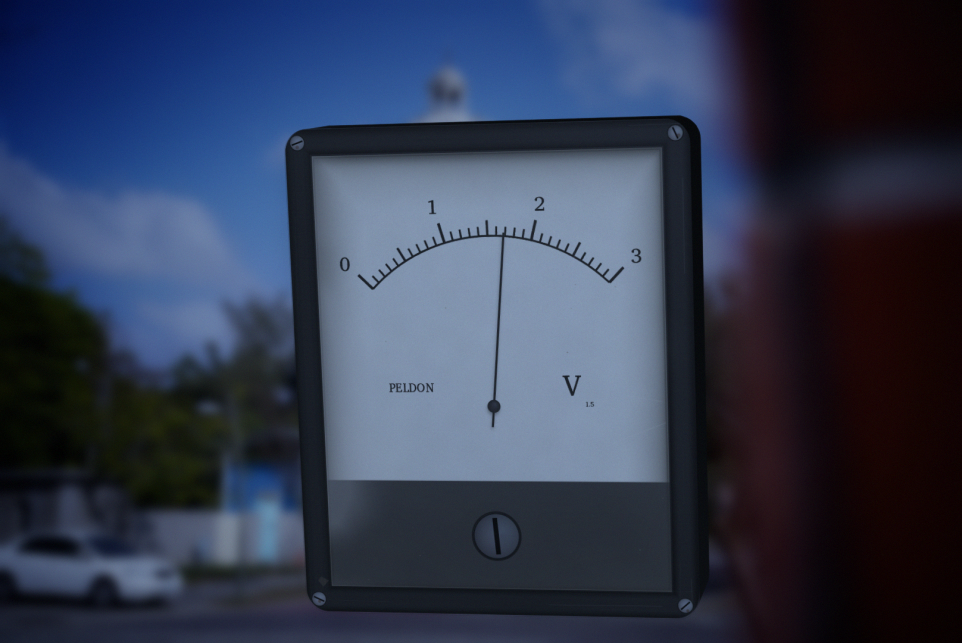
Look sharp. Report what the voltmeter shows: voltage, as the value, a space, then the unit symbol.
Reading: 1.7 V
